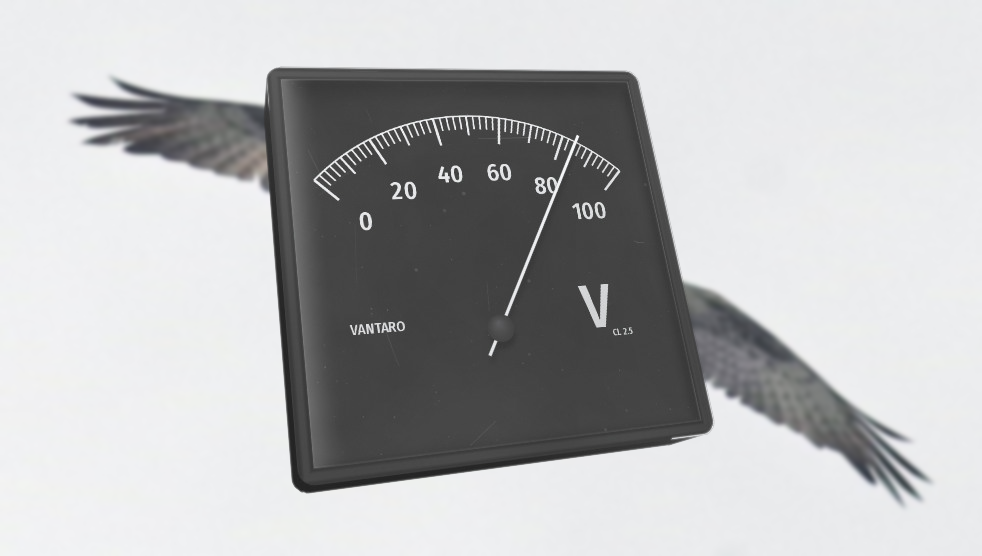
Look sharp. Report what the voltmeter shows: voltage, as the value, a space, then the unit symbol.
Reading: 84 V
